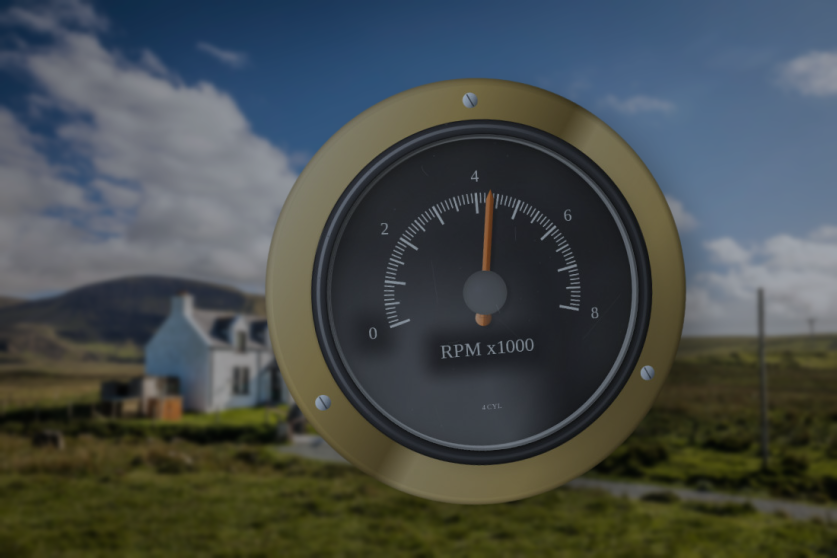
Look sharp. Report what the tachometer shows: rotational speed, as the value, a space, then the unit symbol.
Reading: 4300 rpm
